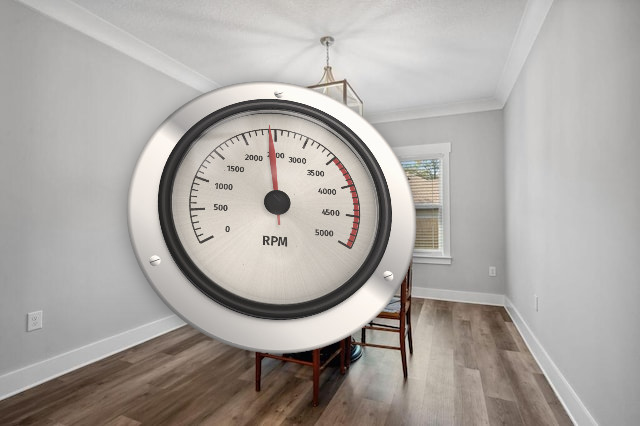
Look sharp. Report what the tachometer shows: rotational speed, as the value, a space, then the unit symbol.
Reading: 2400 rpm
